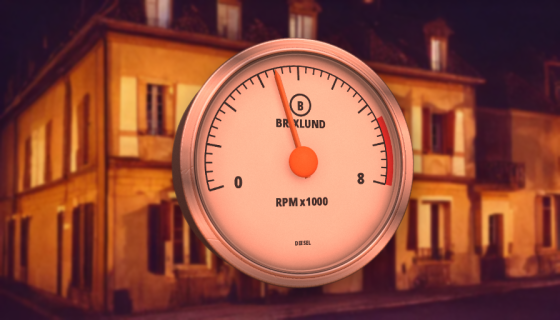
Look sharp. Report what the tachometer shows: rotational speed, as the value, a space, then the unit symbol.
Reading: 3400 rpm
